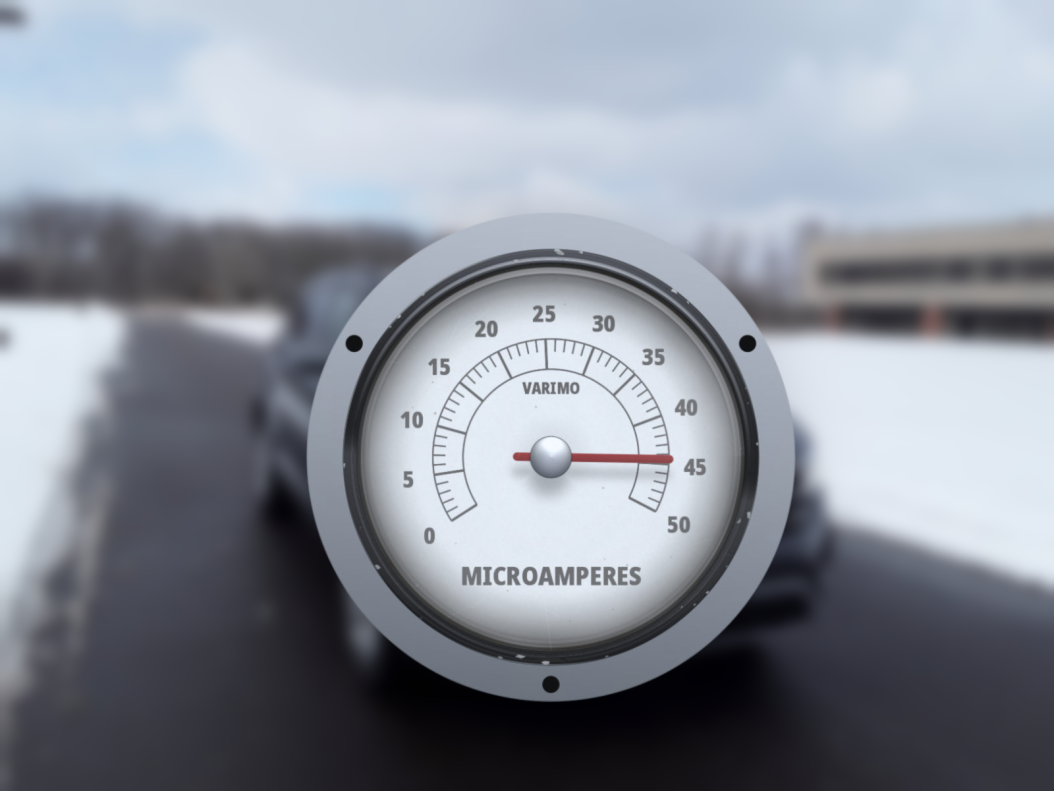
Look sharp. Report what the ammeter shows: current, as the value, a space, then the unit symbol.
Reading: 44.5 µA
